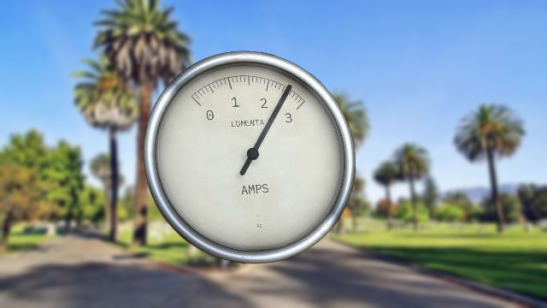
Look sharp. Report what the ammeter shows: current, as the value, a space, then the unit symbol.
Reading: 2.5 A
